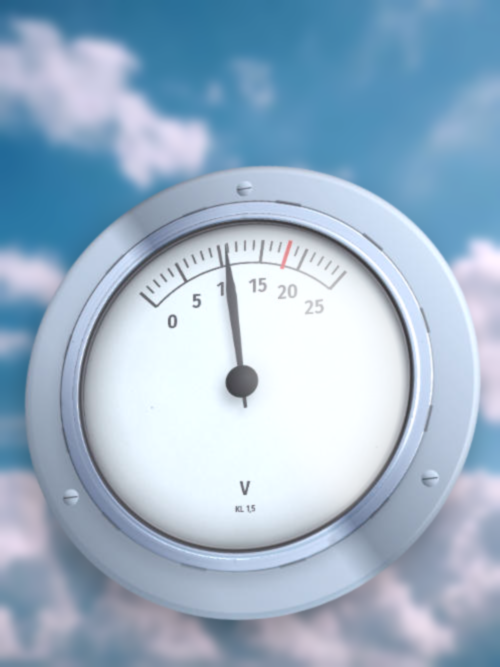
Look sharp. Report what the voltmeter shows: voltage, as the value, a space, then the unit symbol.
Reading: 11 V
